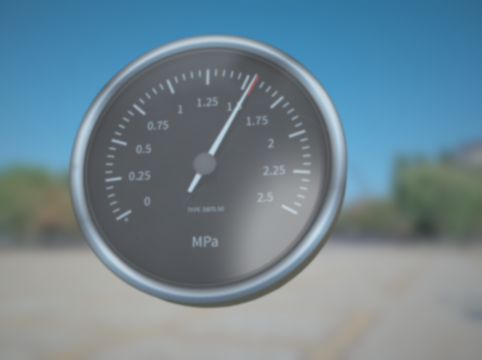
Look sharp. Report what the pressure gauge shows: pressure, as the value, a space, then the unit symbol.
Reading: 1.55 MPa
